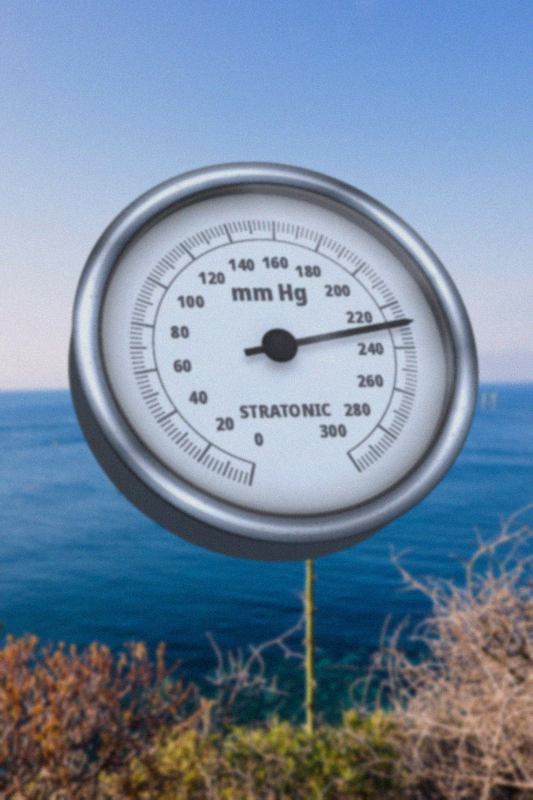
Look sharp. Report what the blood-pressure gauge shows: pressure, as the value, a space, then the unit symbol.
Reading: 230 mmHg
